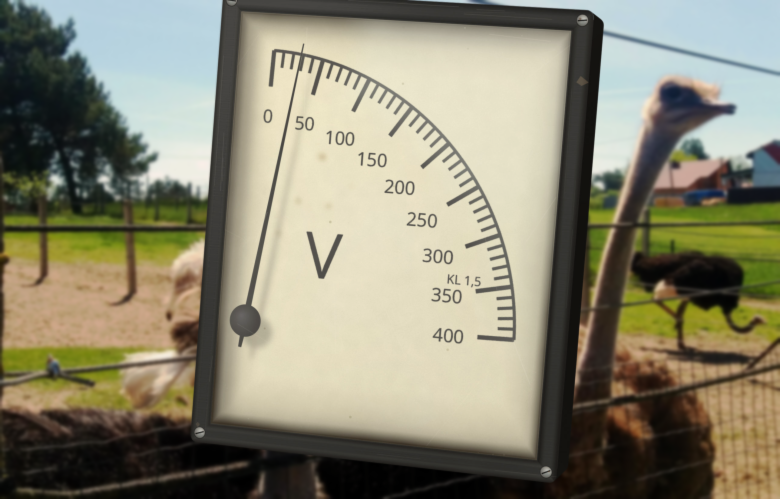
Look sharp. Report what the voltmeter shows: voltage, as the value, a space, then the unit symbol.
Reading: 30 V
